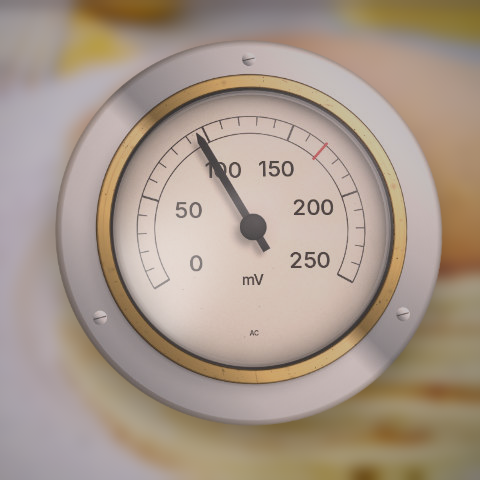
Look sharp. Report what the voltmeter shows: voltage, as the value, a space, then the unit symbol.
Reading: 95 mV
